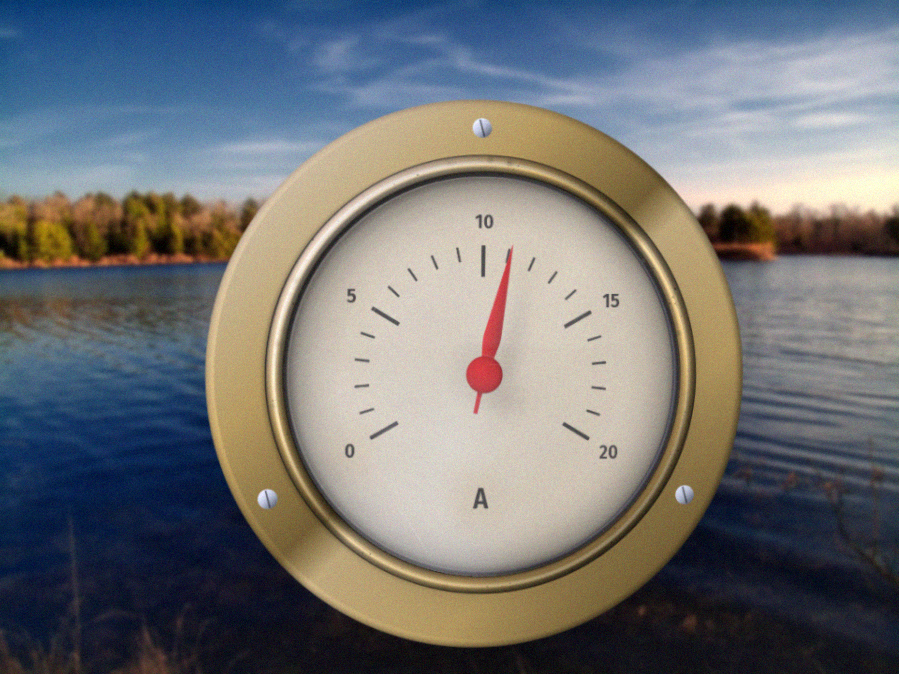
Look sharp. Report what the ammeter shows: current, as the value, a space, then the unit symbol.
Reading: 11 A
